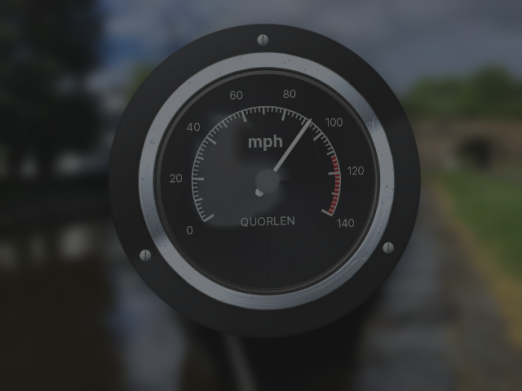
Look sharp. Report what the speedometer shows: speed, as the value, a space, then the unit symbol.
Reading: 92 mph
